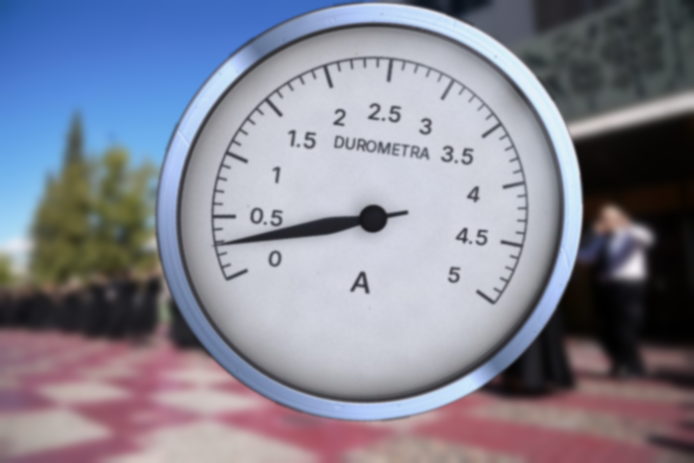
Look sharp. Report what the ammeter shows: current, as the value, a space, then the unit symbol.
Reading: 0.3 A
